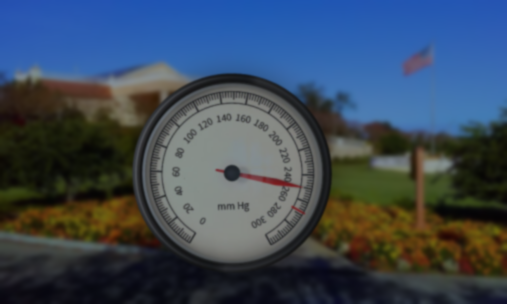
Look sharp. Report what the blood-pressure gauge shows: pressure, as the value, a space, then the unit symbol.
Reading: 250 mmHg
